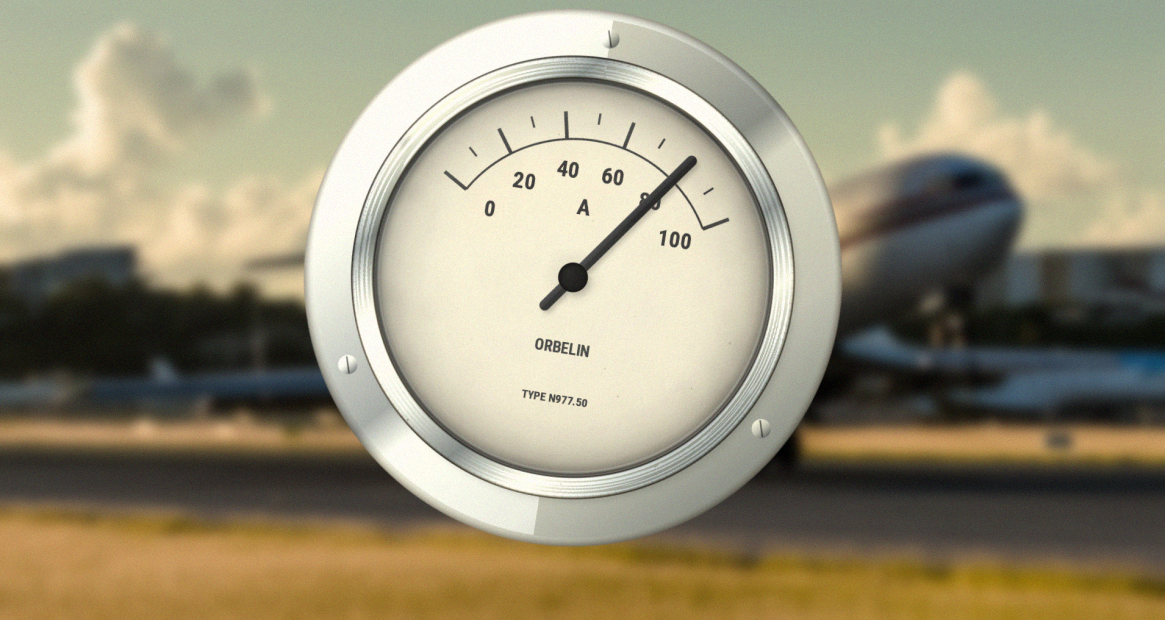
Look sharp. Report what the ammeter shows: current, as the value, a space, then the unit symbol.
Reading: 80 A
